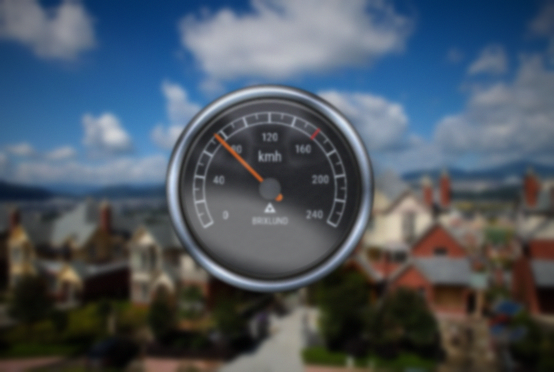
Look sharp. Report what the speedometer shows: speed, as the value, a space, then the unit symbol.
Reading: 75 km/h
